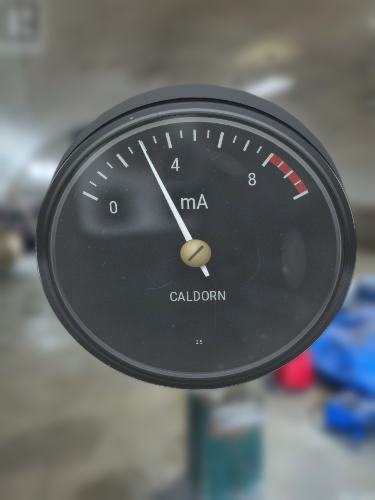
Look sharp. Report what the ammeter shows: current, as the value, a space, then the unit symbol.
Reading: 3 mA
